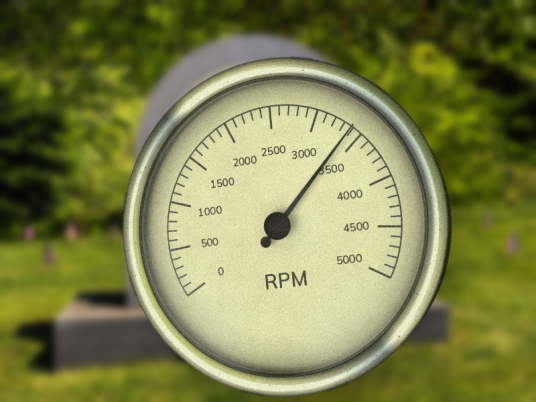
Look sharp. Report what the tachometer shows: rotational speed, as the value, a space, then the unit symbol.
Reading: 3400 rpm
